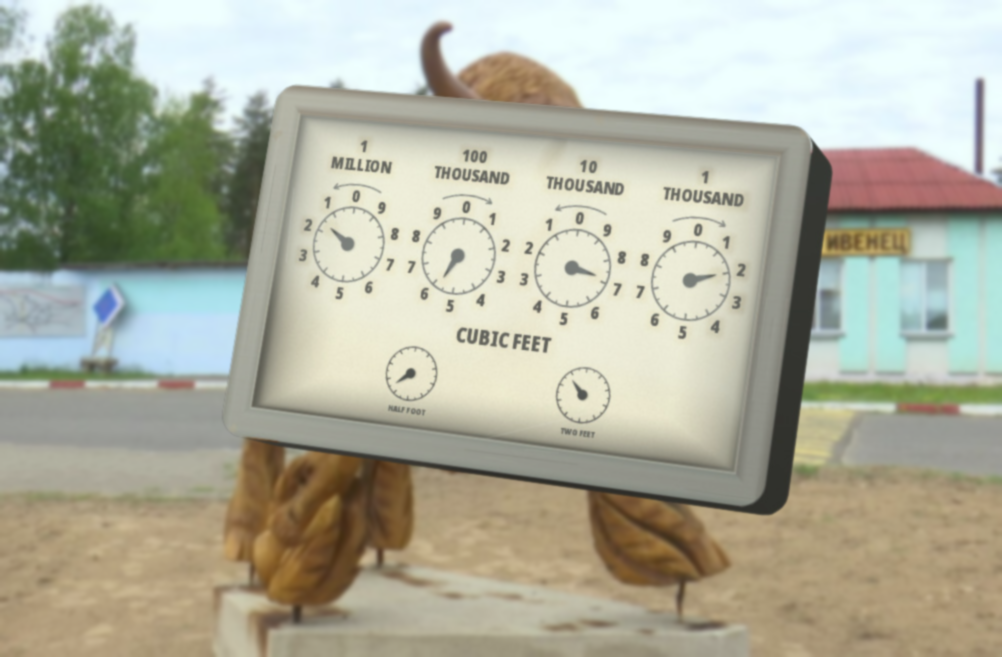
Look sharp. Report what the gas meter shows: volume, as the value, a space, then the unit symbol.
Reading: 157200 ft³
